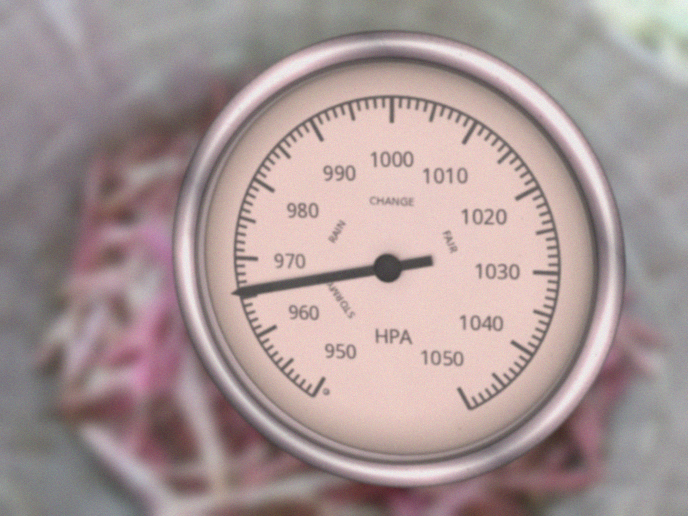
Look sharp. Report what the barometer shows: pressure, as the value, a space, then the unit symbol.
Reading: 966 hPa
